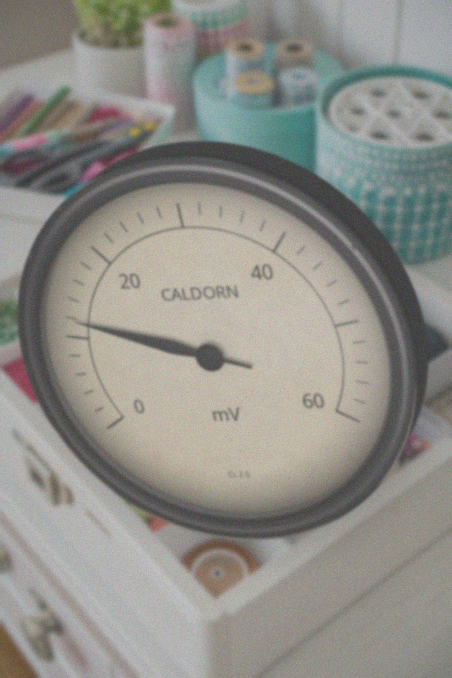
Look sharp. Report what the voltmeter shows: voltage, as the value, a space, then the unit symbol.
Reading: 12 mV
